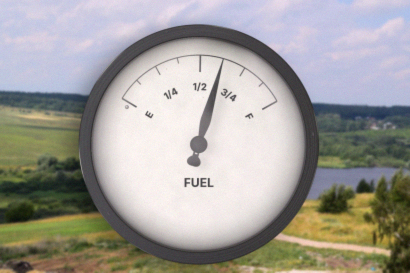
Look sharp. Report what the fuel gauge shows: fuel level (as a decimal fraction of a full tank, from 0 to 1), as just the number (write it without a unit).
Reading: 0.625
